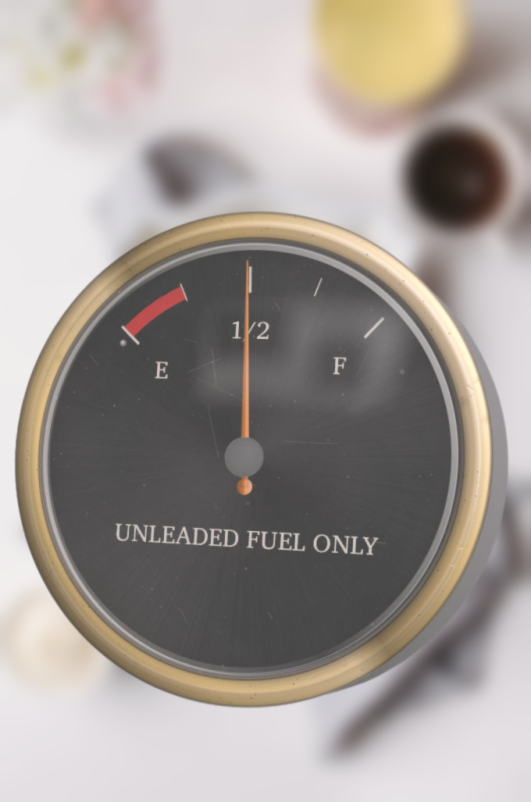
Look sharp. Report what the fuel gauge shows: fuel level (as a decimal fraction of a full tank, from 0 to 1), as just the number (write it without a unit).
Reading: 0.5
